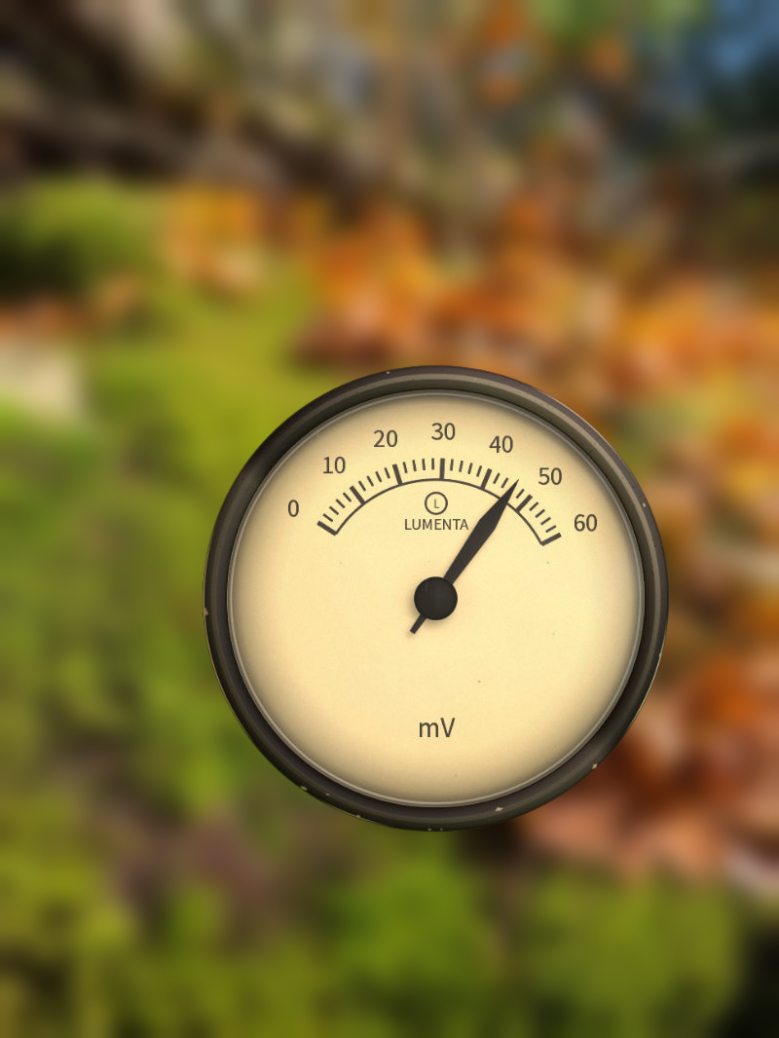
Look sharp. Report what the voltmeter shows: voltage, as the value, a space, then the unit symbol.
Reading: 46 mV
